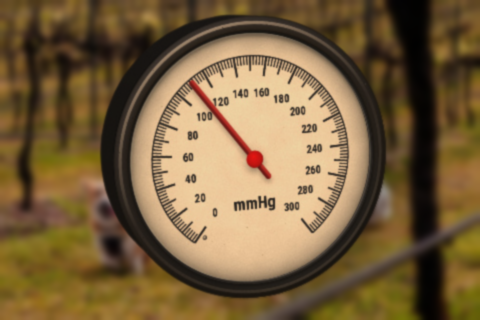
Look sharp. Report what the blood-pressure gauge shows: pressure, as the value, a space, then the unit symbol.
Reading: 110 mmHg
